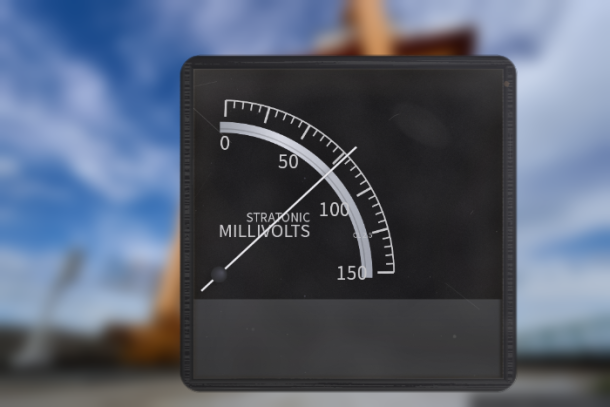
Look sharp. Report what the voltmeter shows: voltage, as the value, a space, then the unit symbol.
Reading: 77.5 mV
